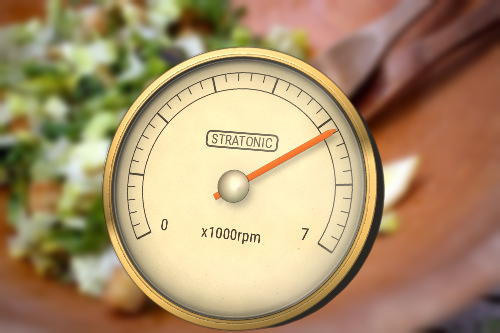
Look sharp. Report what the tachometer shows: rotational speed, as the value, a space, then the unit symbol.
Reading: 5200 rpm
